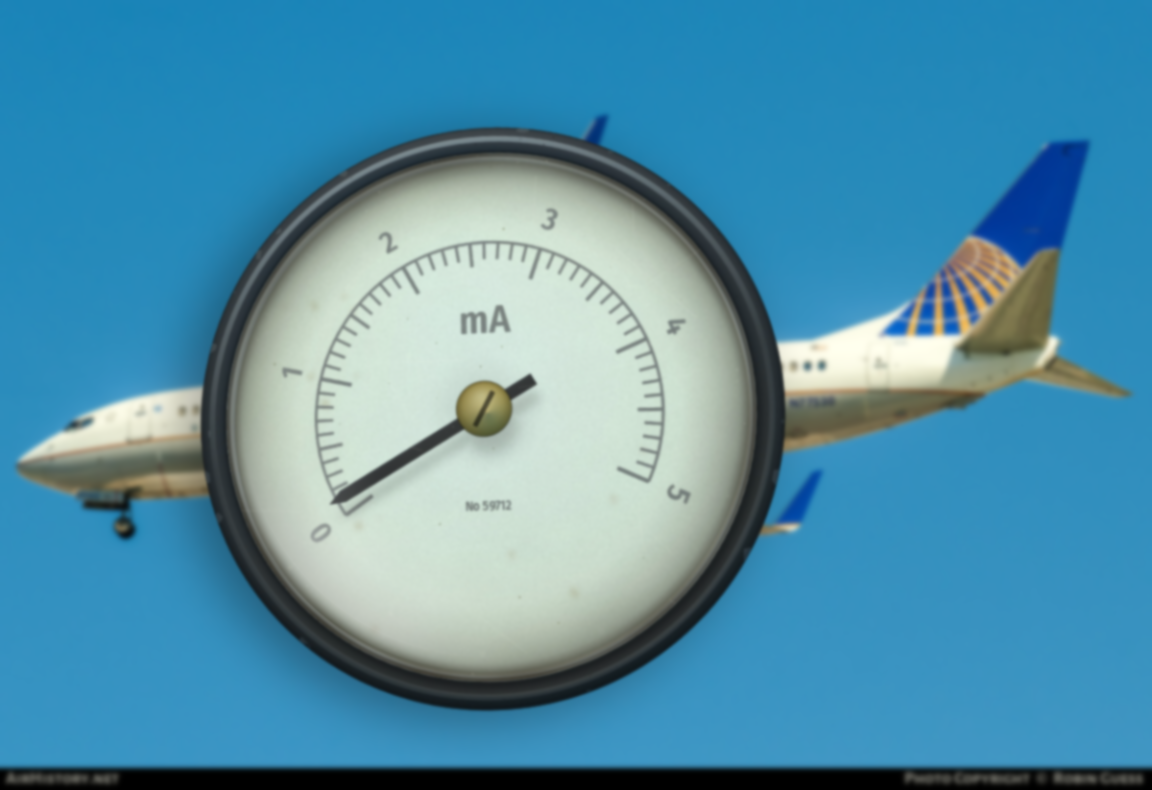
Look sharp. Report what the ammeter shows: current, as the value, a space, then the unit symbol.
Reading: 0.1 mA
